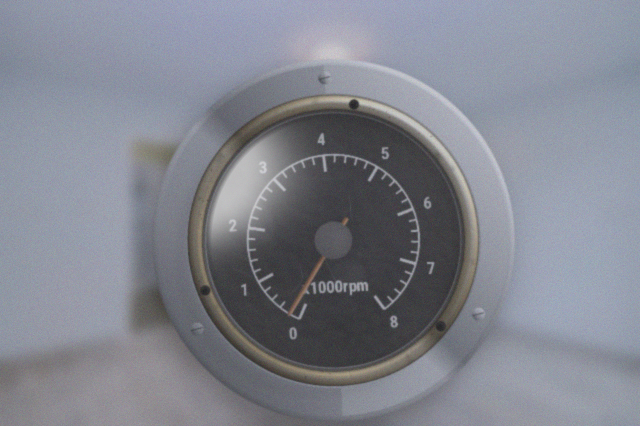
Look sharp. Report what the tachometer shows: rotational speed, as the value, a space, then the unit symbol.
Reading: 200 rpm
